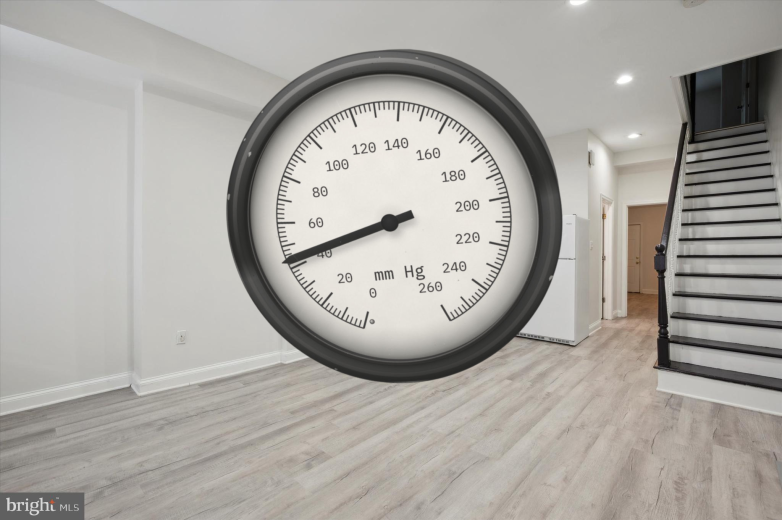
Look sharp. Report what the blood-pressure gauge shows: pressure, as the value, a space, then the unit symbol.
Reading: 44 mmHg
